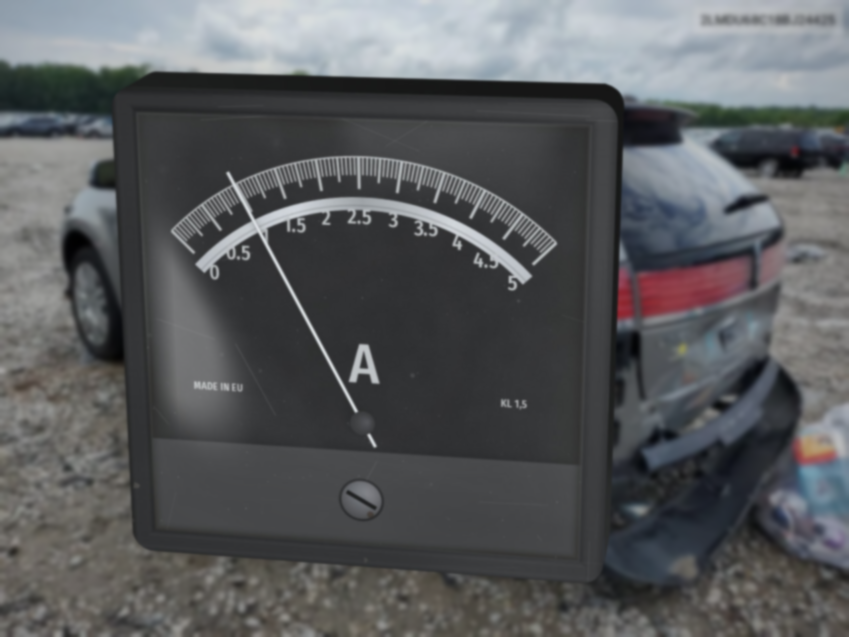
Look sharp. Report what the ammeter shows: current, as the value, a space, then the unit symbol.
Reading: 1 A
